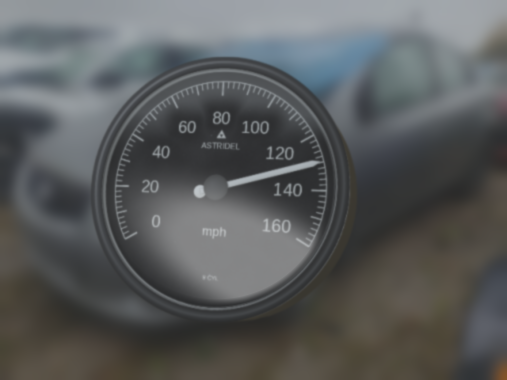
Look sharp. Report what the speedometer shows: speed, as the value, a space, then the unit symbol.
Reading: 130 mph
